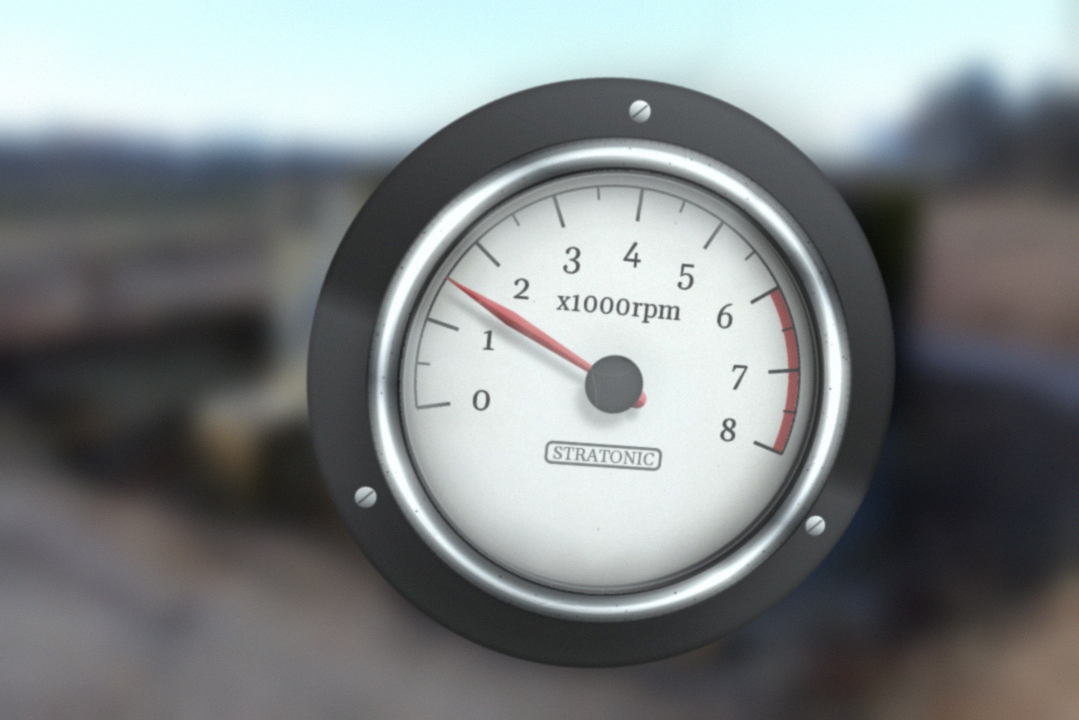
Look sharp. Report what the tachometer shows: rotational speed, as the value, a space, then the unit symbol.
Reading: 1500 rpm
